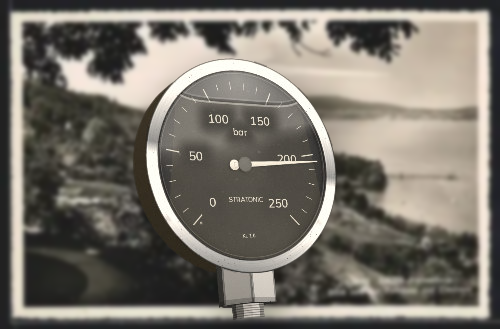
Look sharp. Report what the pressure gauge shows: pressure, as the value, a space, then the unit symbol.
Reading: 205 bar
